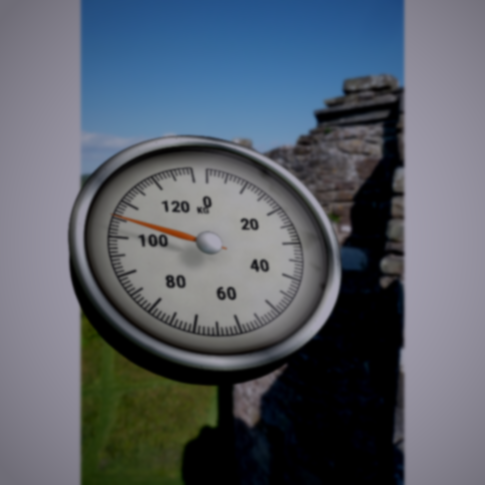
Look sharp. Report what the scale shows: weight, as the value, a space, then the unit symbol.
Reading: 105 kg
